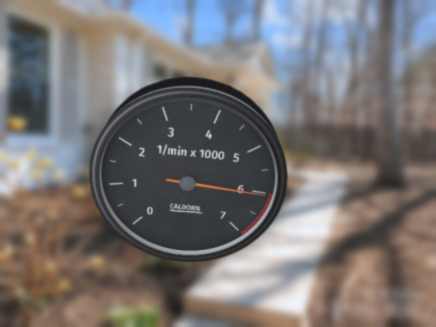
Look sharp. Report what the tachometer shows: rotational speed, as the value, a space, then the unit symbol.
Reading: 6000 rpm
